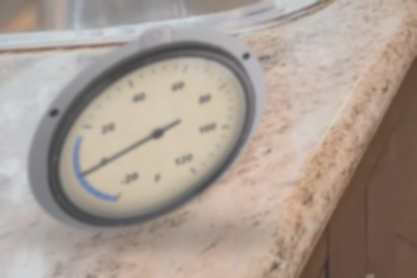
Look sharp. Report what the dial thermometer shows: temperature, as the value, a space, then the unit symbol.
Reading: 0 °F
